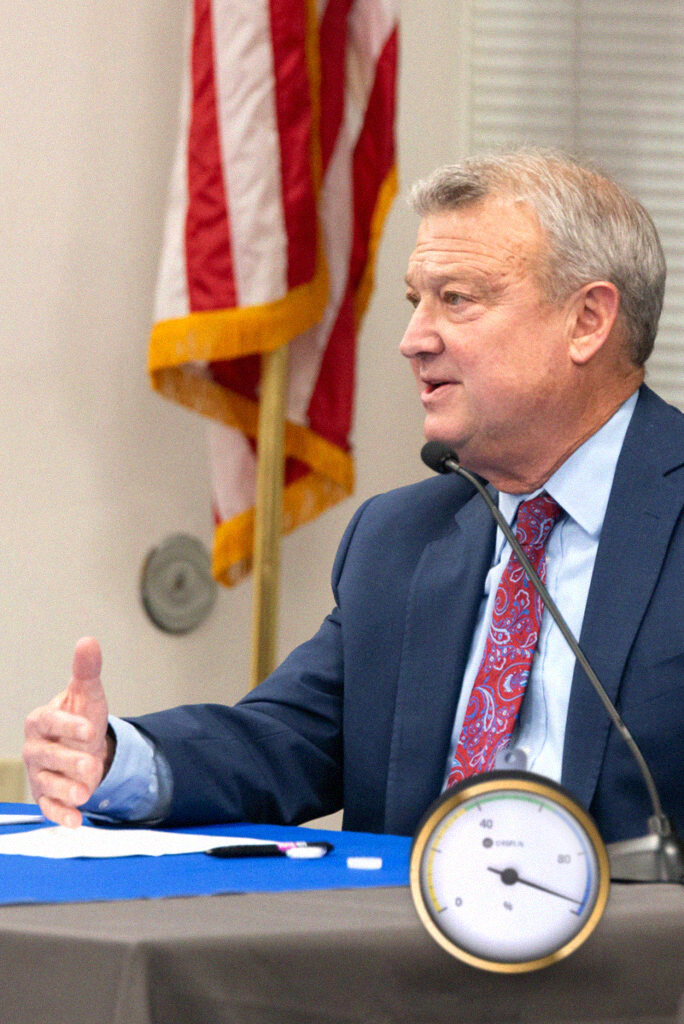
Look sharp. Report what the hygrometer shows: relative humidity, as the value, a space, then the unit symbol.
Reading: 96 %
